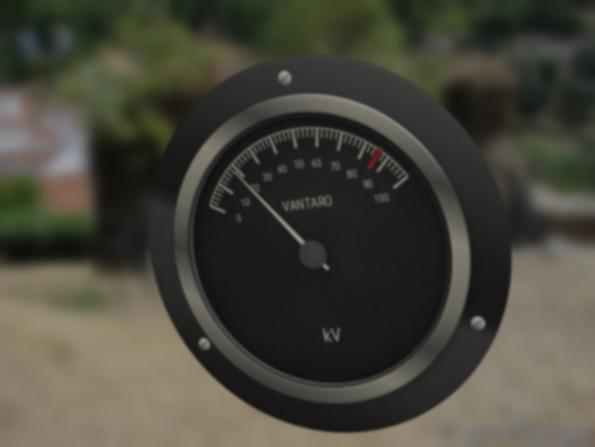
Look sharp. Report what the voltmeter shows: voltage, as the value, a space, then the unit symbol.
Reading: 20 kV
